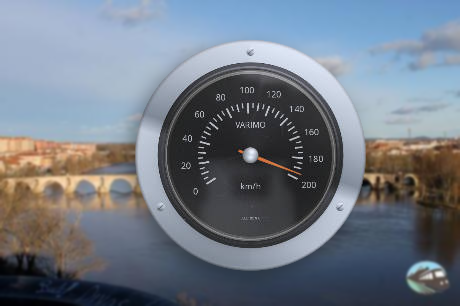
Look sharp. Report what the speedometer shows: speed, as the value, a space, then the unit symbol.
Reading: 195 km/h
